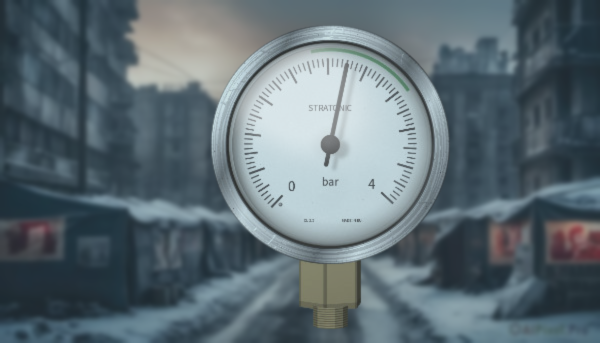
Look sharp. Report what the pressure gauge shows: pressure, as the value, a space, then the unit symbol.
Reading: 2.2 bar
